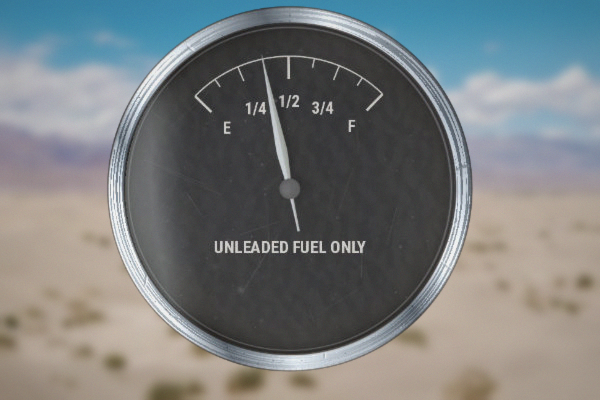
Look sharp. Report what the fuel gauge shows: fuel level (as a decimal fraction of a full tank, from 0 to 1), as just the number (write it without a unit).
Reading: 0.375
